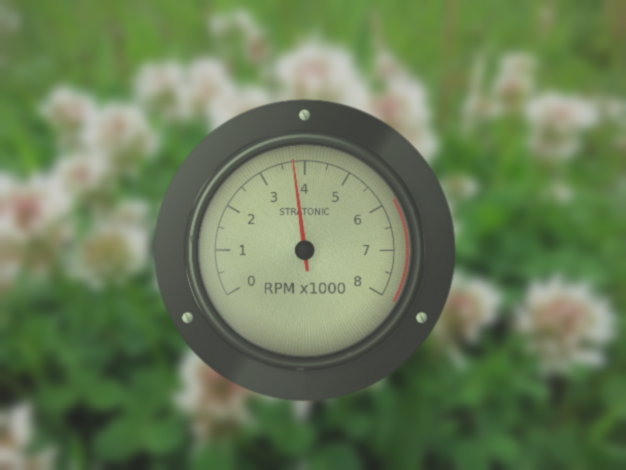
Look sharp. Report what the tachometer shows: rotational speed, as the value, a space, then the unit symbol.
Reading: 3750 rpm
